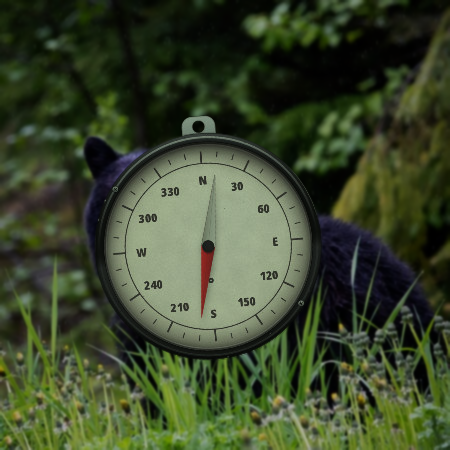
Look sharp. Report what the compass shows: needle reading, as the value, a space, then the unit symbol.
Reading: 190 °
